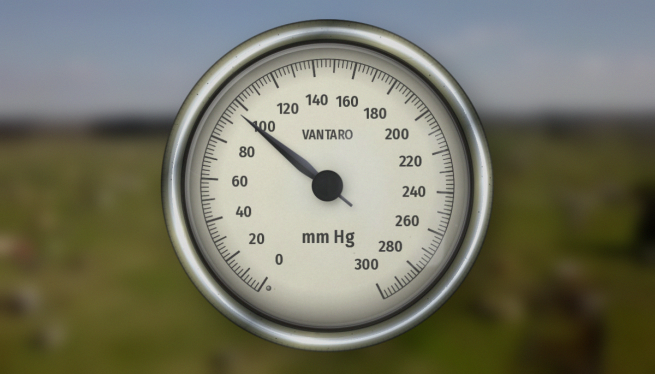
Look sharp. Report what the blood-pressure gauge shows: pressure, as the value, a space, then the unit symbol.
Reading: 96 mmHg
